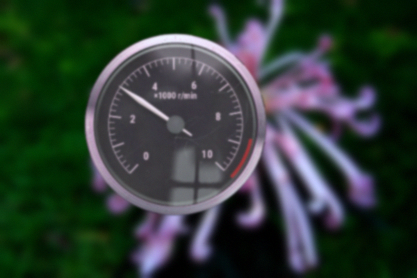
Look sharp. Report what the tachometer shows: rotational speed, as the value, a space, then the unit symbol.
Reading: 3000 rpm
